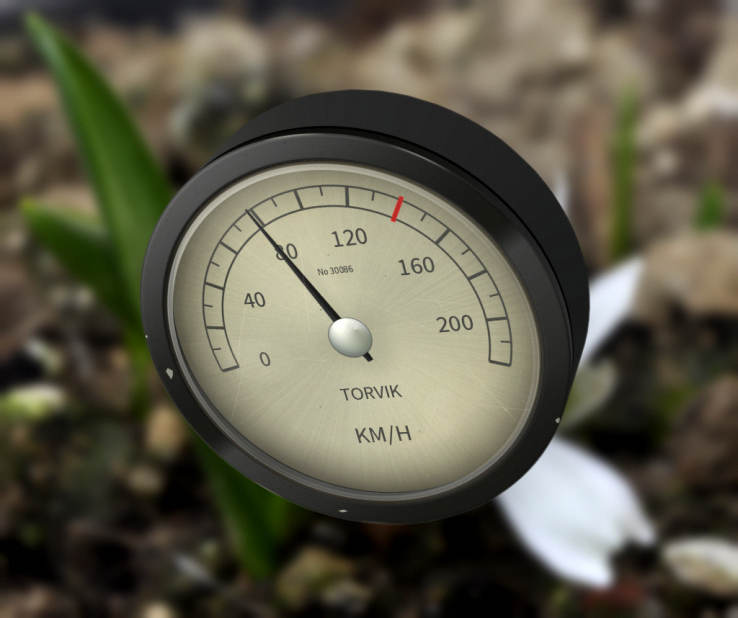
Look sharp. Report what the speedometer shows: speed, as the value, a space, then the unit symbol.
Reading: 80 km/h
